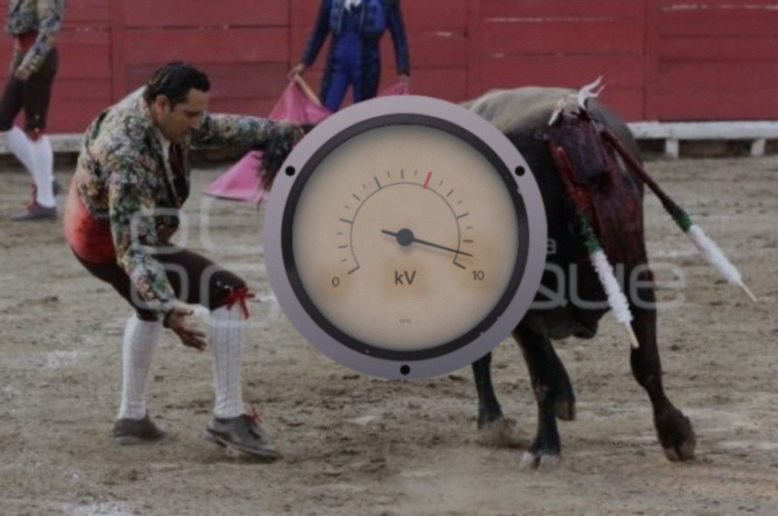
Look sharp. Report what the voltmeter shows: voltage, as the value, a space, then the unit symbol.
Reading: 9.5 kV
